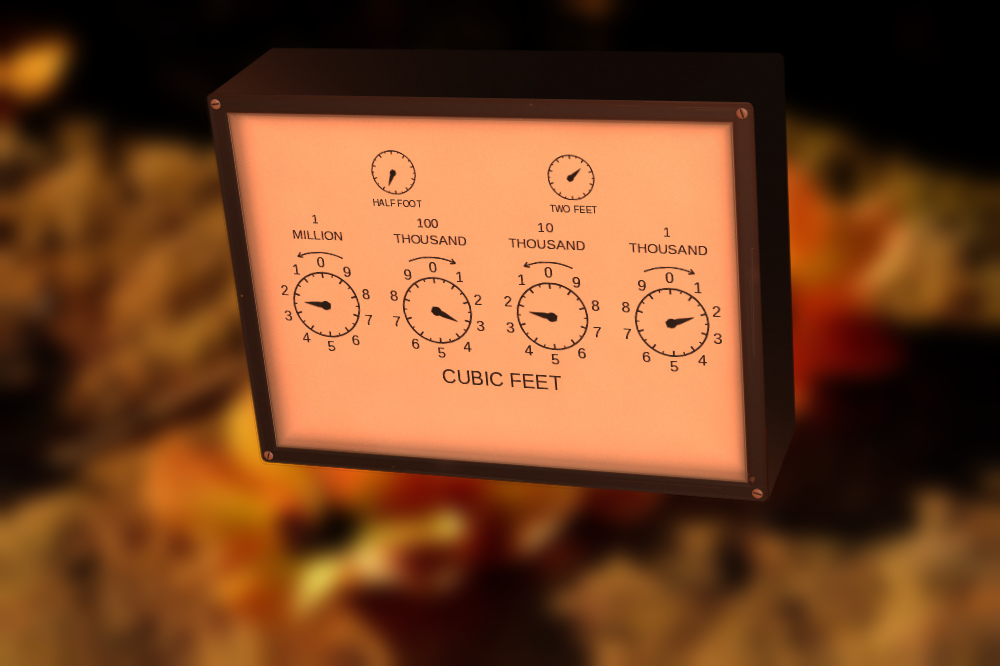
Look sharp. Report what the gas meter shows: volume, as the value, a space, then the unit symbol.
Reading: 232200 ft³
